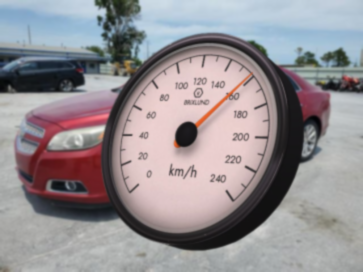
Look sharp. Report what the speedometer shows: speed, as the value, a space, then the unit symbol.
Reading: 160 km/h
